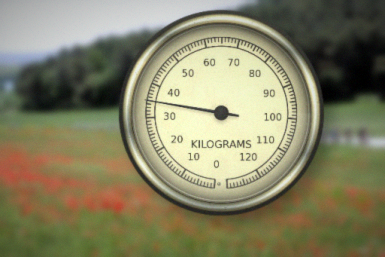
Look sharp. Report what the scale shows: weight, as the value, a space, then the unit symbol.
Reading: 35 kg
